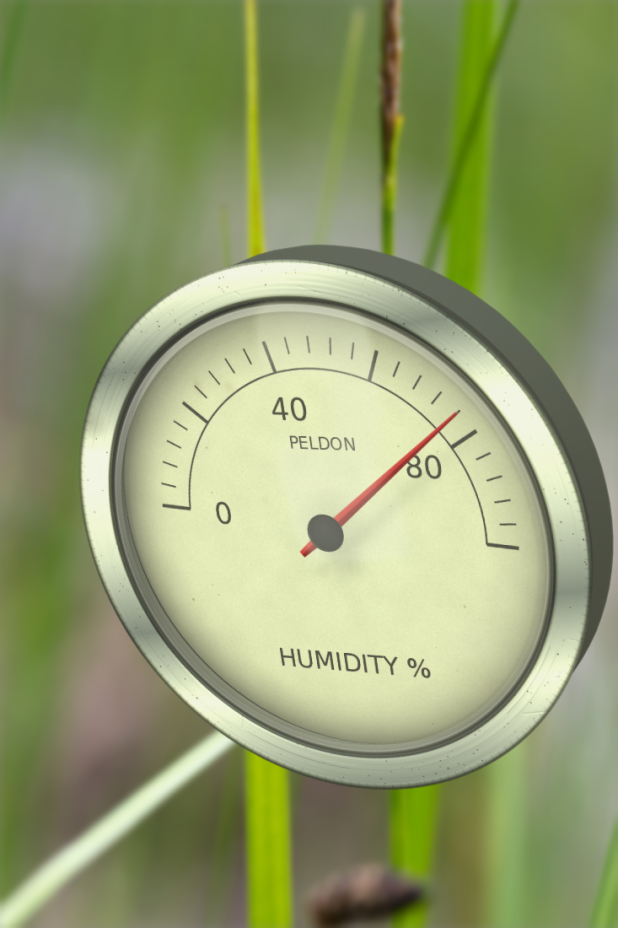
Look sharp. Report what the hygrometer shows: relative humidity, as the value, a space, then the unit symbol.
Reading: 76 %
